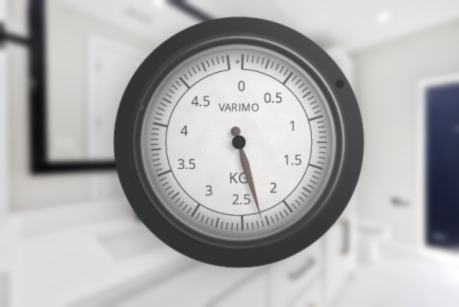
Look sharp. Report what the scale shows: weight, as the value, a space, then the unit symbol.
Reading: 2.3 kg
